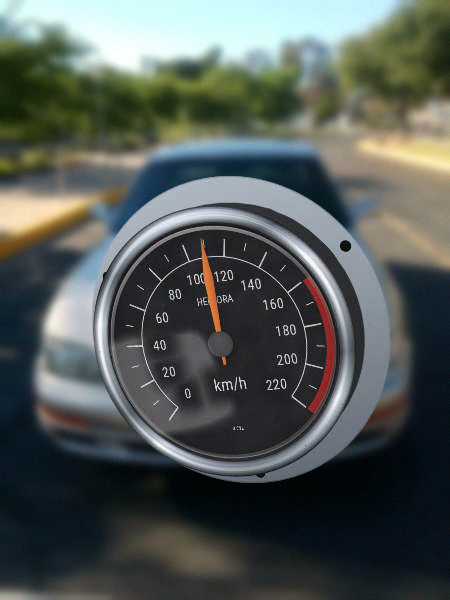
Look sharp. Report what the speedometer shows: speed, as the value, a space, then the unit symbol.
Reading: 110 km/h
